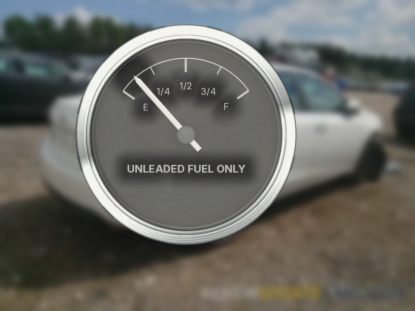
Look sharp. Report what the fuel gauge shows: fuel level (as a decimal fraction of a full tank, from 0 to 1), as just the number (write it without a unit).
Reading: 0.125
